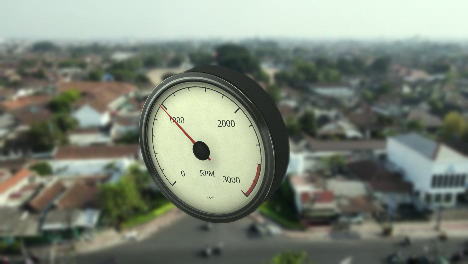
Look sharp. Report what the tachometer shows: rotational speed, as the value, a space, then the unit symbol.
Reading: 1000 rpm
